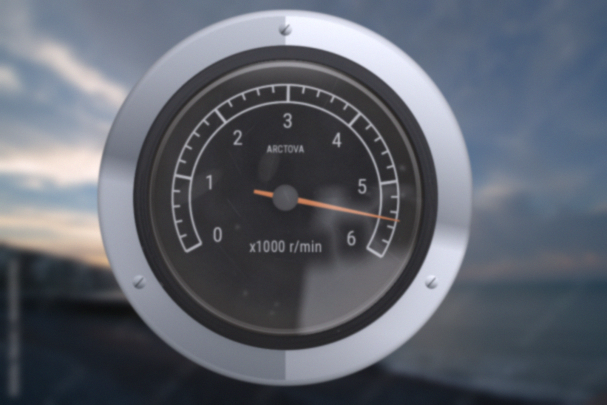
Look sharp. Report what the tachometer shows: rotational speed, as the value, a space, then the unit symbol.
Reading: 5500 rpm
